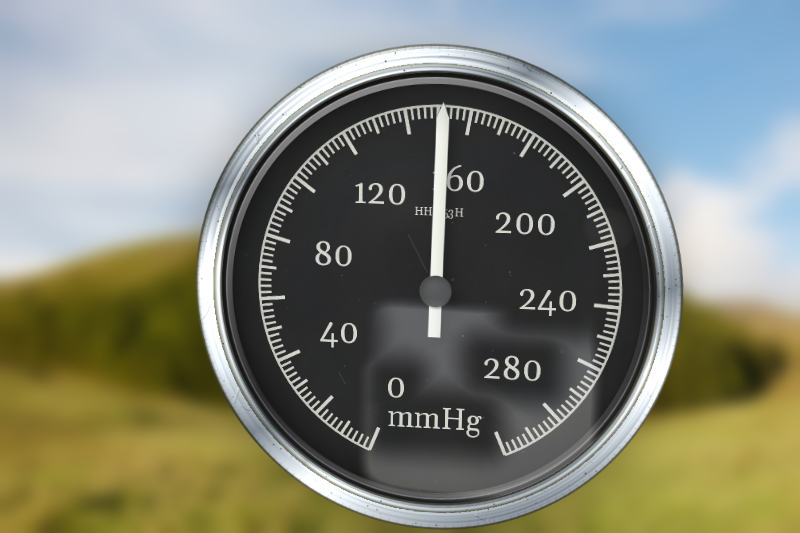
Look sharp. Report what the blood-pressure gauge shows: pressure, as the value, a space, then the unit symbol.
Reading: 152 mmHg
